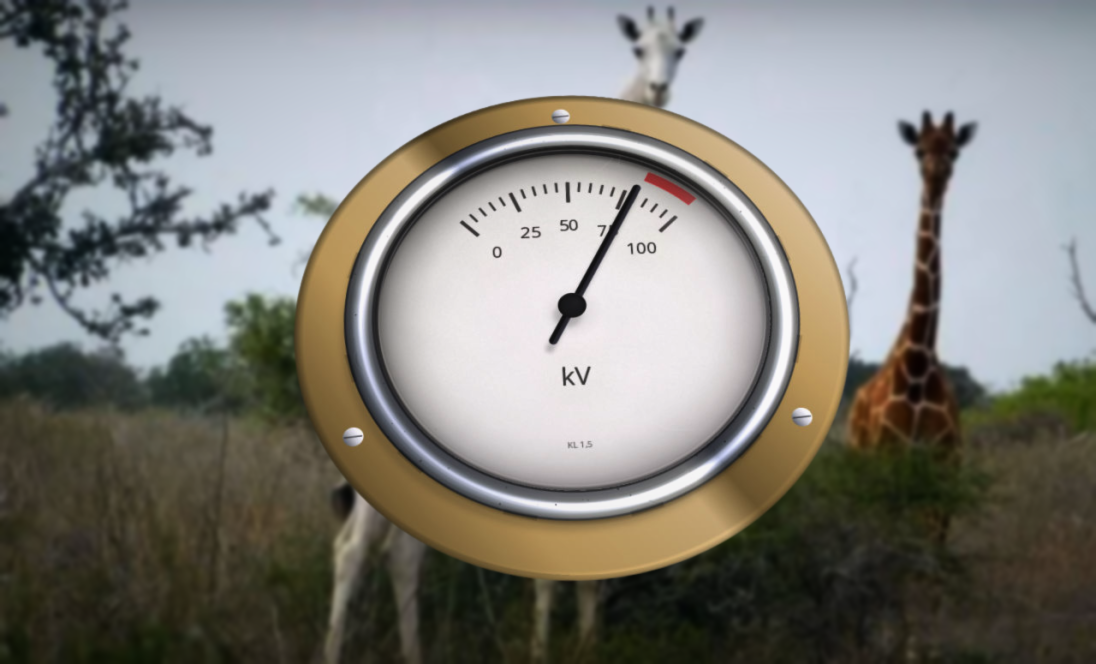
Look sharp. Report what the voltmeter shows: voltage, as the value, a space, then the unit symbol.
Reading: 80 kV
